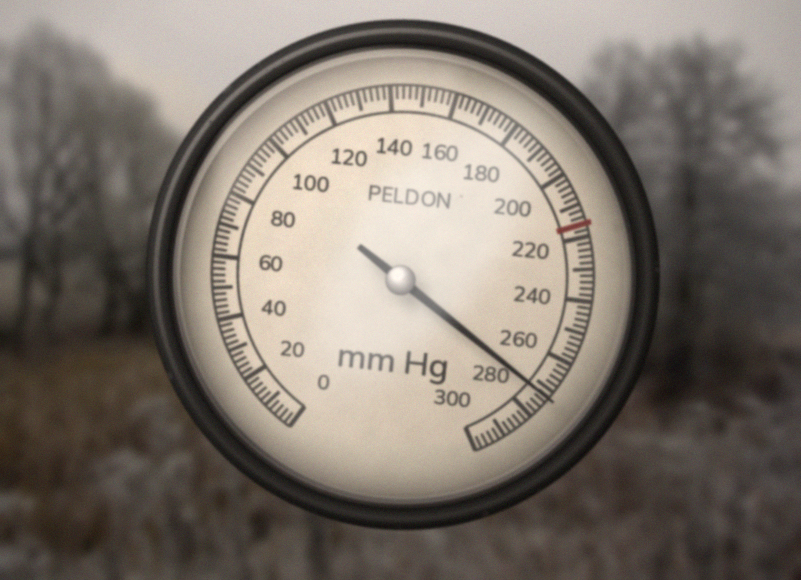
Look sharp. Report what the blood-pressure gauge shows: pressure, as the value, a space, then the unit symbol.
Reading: 272 mmHg
